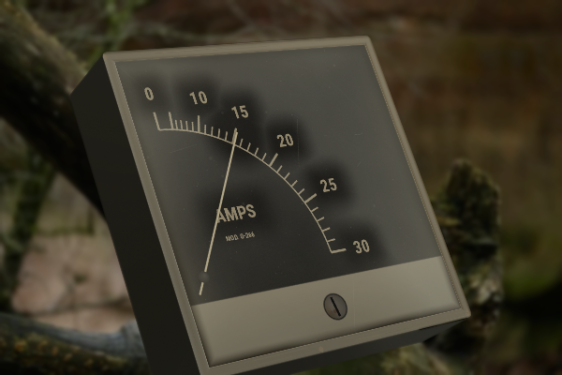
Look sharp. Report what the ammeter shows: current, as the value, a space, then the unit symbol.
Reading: 15 A
